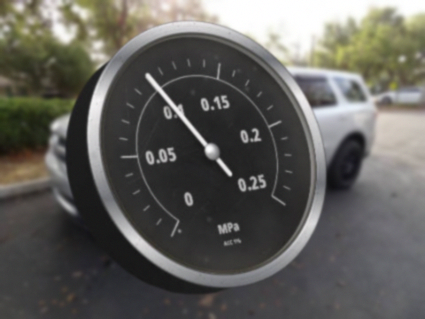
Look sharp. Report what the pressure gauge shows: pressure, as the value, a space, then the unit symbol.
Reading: 0.1 MPa
